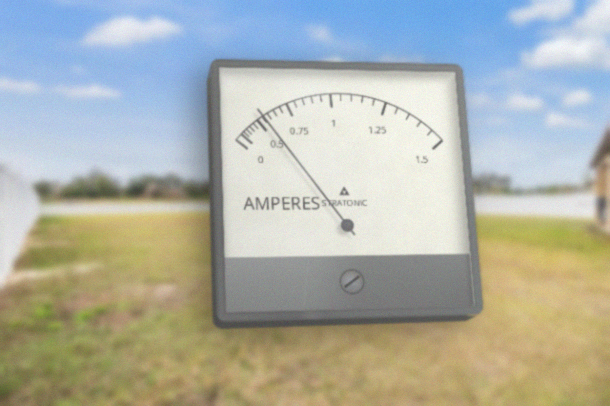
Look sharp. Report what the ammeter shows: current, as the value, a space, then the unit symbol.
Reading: 0.55 A
